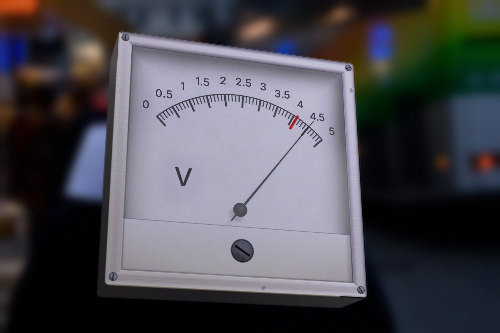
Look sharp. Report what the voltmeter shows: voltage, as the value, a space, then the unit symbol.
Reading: 4.5 V
